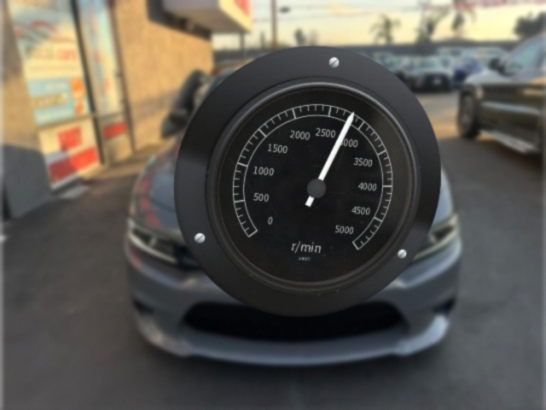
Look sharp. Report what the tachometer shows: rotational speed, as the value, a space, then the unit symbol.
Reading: 2800 rpm
